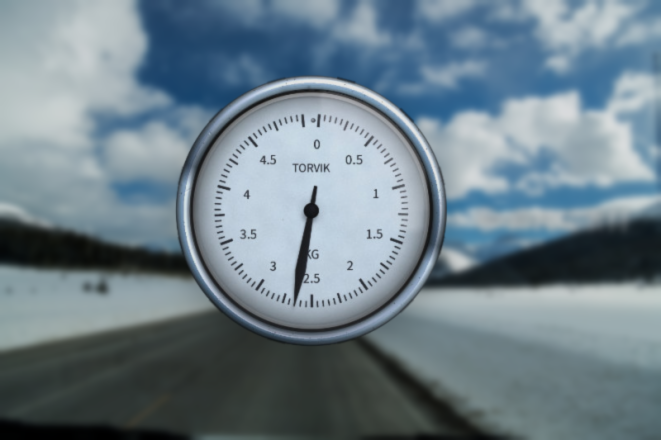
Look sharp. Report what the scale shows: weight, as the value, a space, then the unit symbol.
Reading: 2.65 kg
